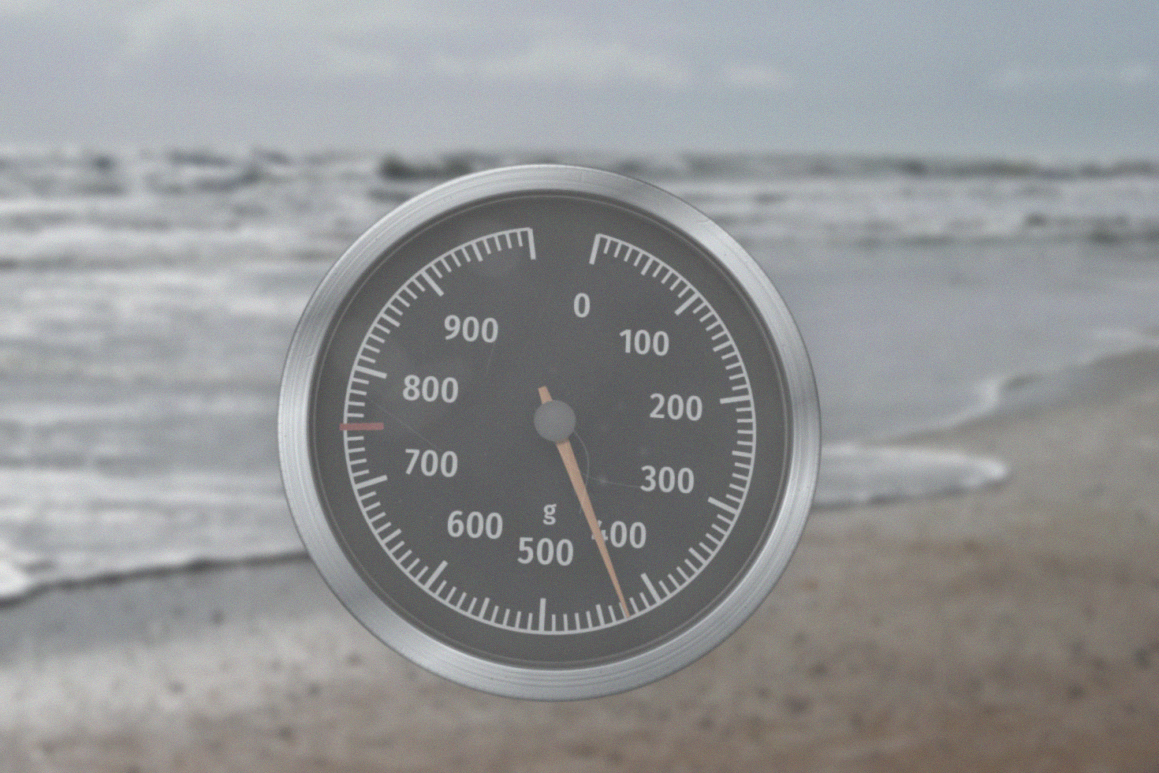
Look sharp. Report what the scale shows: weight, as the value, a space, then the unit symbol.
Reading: 430 g
